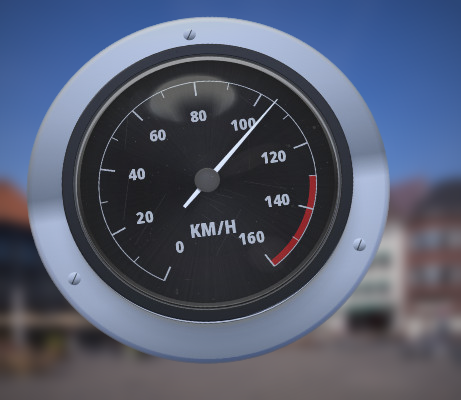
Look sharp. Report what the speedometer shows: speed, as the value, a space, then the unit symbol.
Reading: 105 km/h
